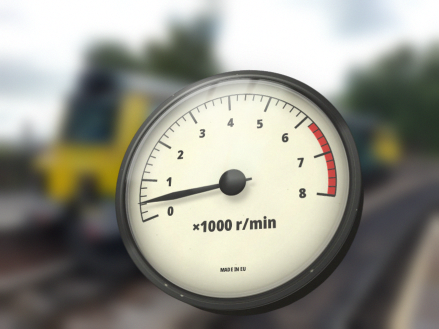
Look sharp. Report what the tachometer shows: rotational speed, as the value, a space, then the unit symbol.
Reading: 400 rpm
